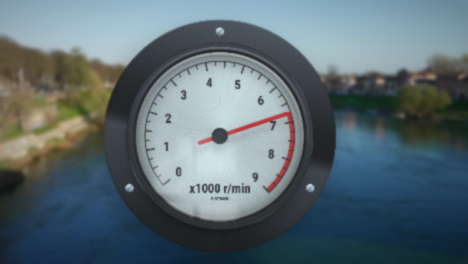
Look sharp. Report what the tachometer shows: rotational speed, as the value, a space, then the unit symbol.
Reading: 6750 rpm
